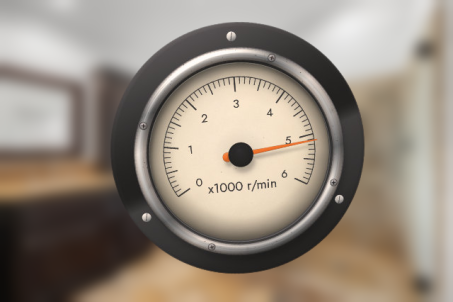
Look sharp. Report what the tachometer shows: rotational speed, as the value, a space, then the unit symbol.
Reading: 5100 rpm
